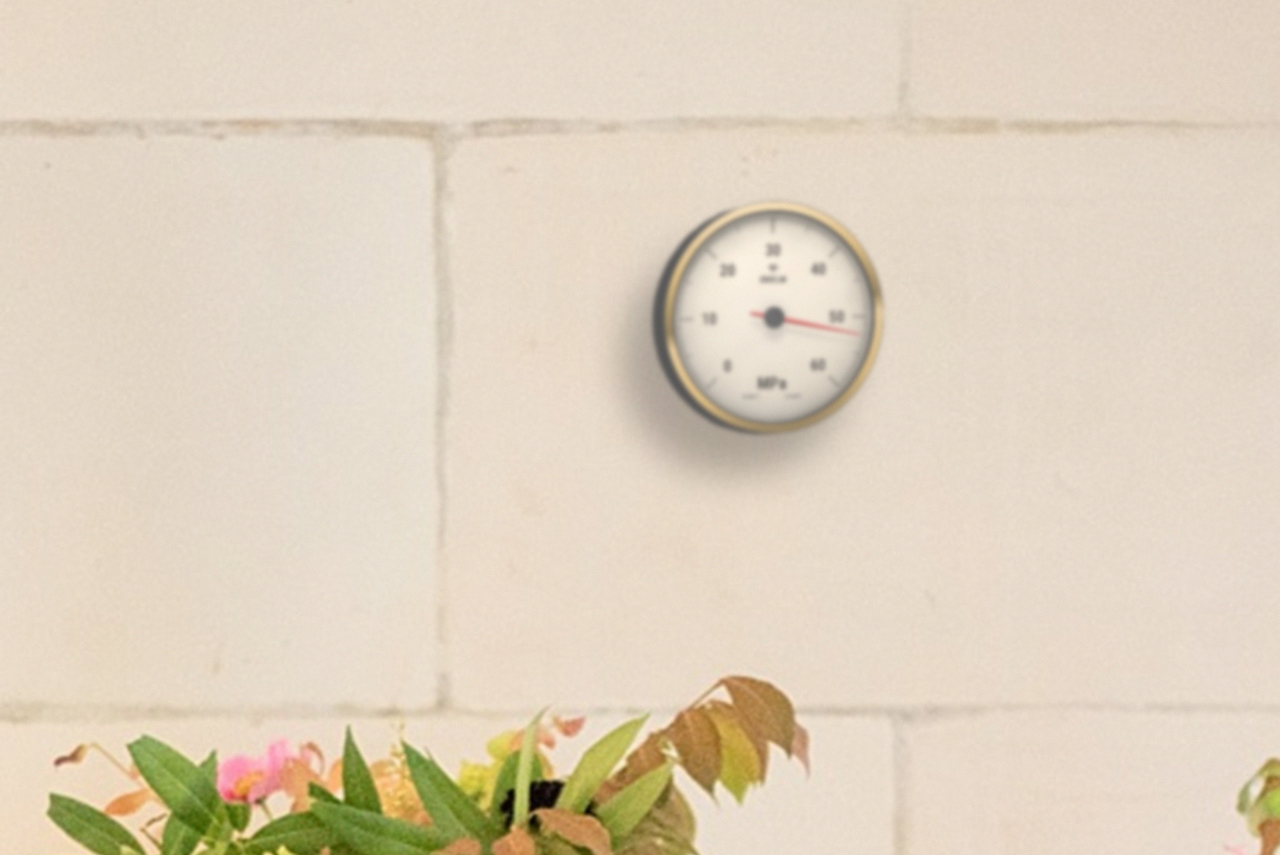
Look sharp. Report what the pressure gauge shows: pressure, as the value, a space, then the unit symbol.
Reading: 52.5 MPa
